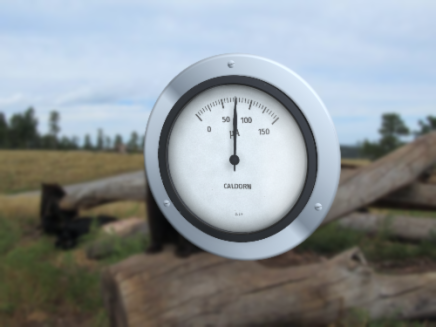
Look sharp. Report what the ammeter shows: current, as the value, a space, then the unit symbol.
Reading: 75 µA
